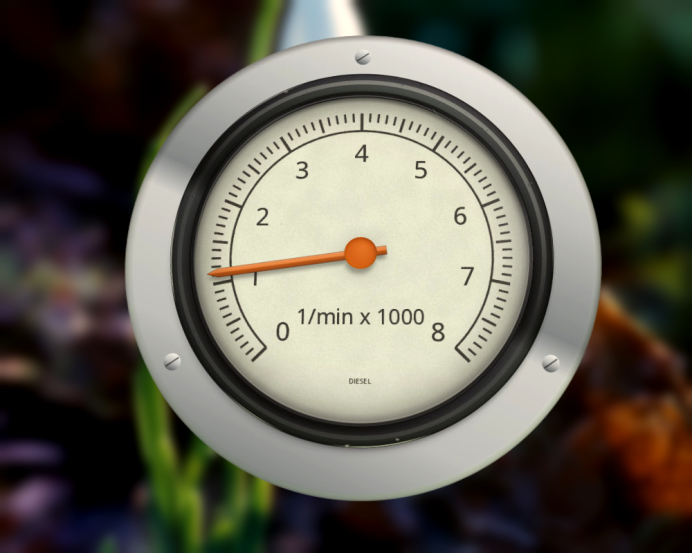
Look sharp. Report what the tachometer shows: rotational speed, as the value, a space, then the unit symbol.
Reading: 1100 rpm
